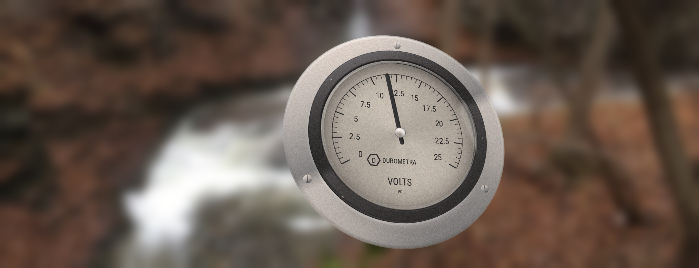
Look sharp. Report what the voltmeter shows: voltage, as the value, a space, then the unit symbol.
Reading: 11.5 V
